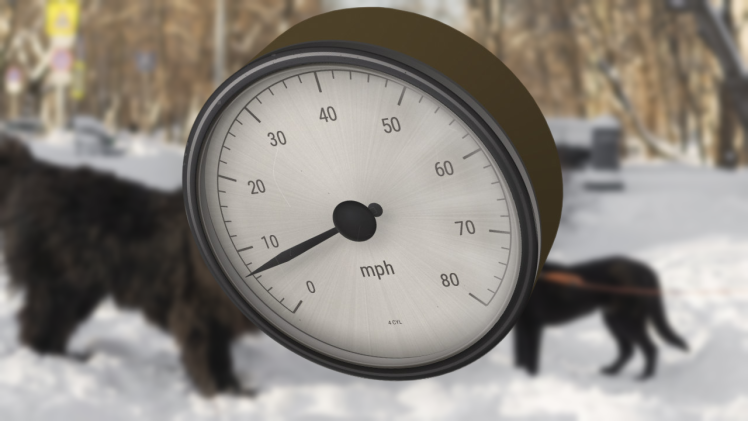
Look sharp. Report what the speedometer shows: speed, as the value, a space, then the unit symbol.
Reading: 7 mph
